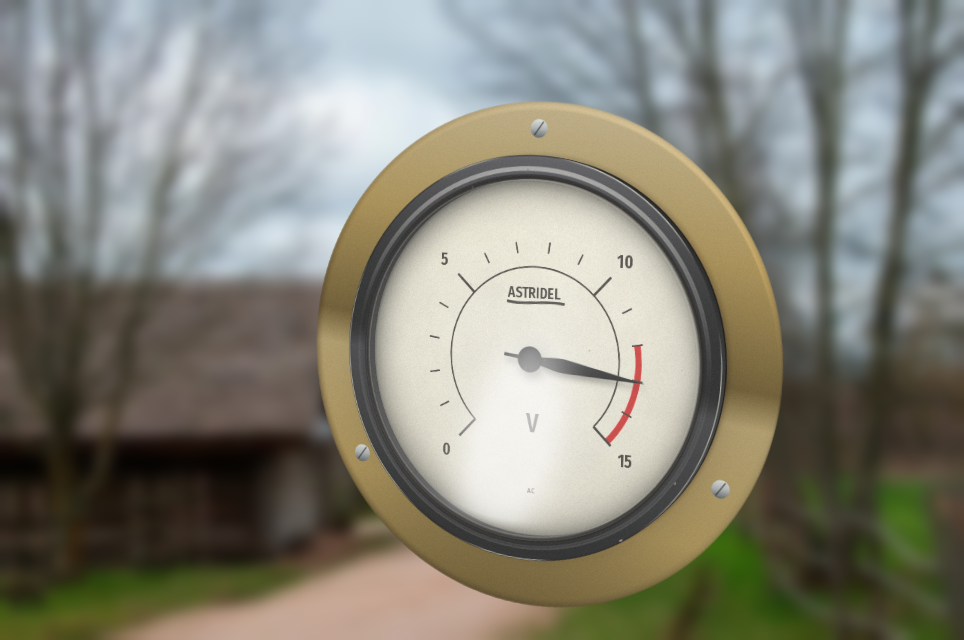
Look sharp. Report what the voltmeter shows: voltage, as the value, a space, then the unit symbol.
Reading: 13 V
